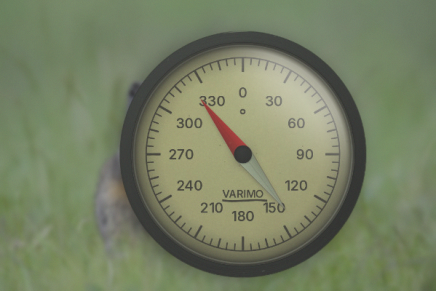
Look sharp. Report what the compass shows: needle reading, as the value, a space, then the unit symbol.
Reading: 322.5 °
